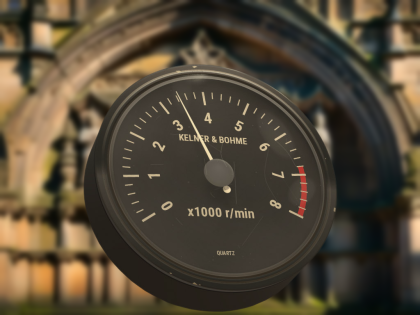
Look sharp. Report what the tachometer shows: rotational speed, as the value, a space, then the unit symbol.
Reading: 3400 rpm
